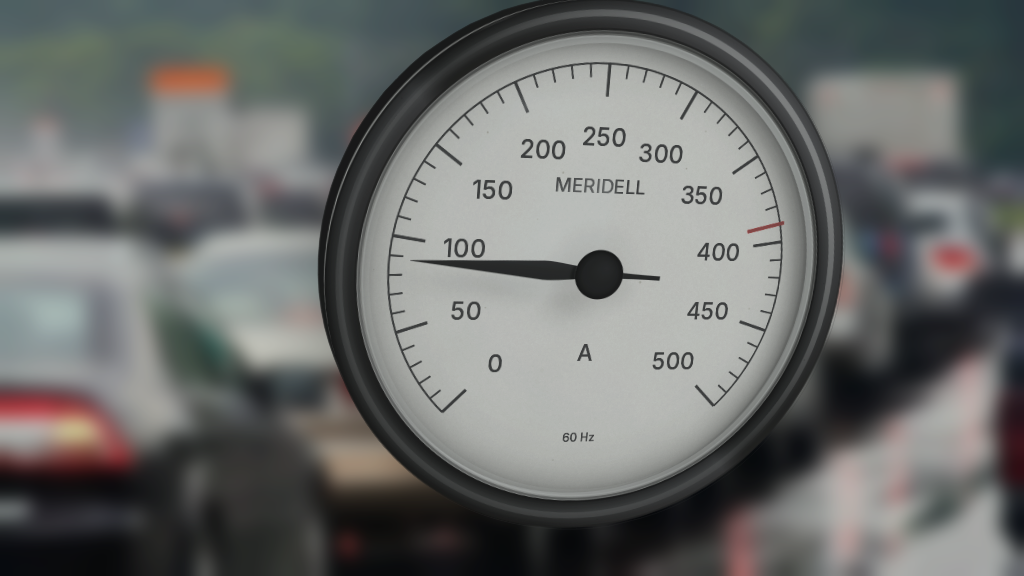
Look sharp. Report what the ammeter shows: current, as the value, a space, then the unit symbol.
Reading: 90 A
